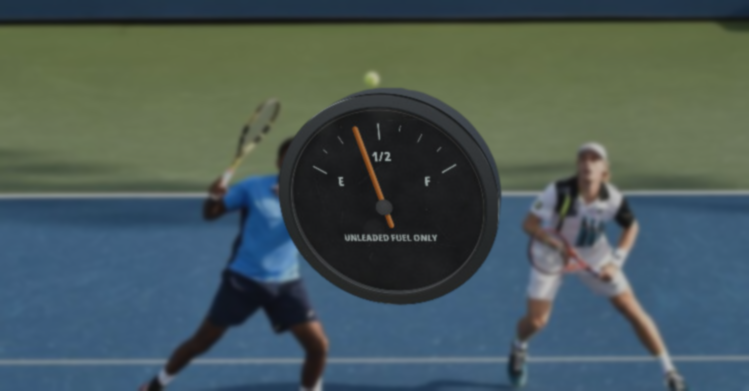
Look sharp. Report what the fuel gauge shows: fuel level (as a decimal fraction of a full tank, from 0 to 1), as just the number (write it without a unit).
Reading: 0.375
